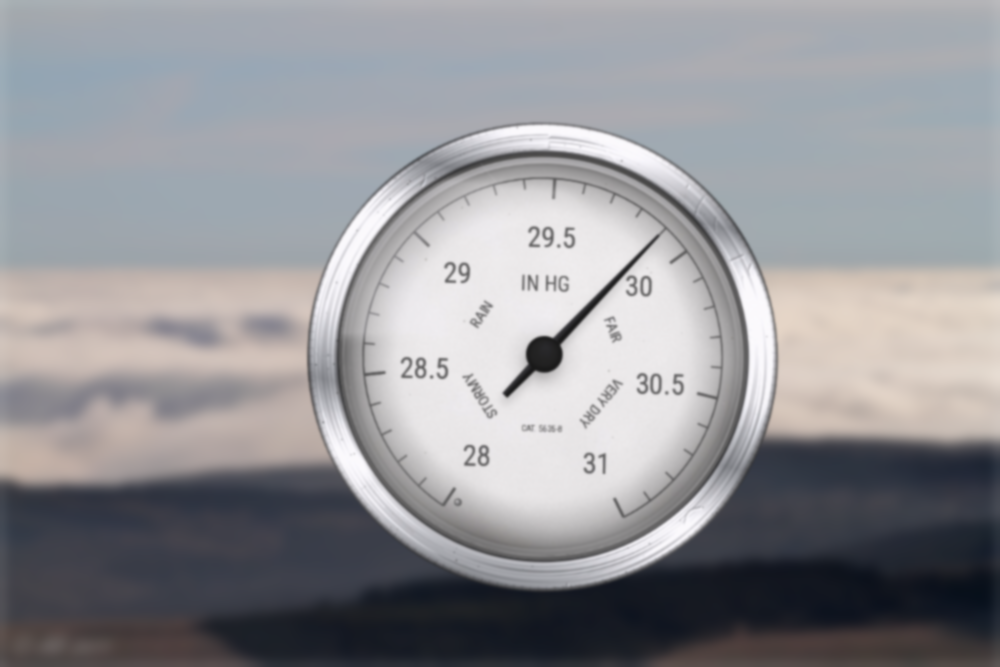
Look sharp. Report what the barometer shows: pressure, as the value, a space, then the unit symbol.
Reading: 29.9 inHg
